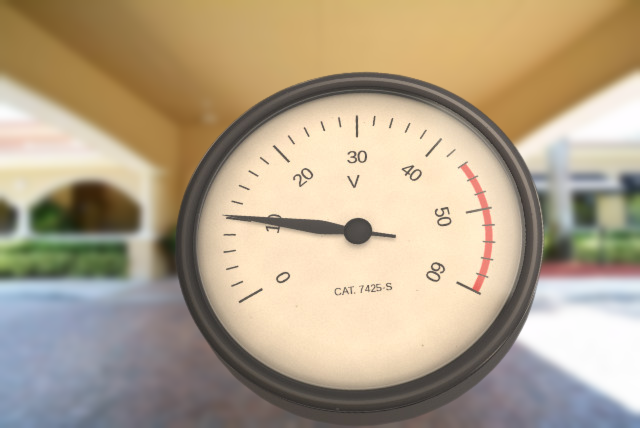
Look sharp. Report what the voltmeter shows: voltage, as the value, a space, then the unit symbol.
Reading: 10 V
